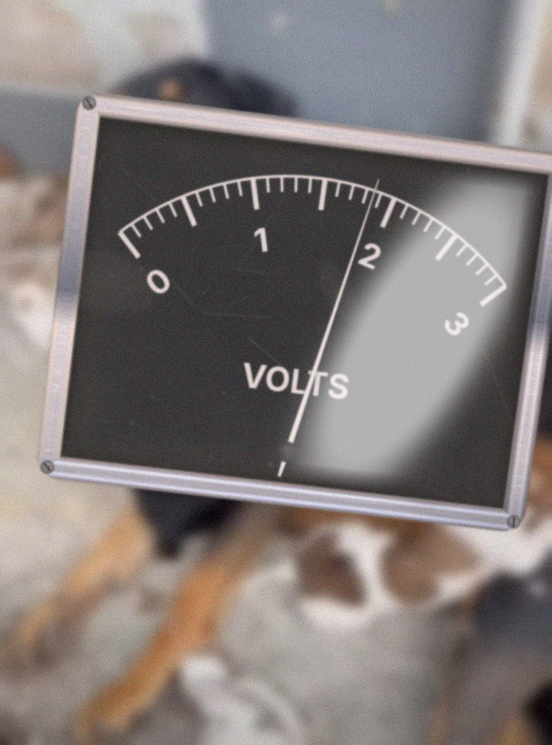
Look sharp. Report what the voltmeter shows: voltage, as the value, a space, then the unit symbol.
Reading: 1.85 V
